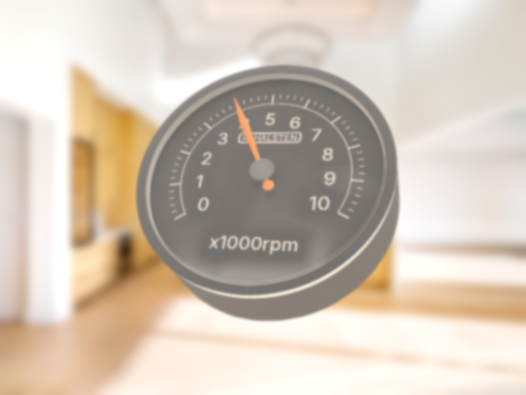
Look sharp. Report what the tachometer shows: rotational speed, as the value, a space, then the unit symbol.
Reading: 4000 rpm
